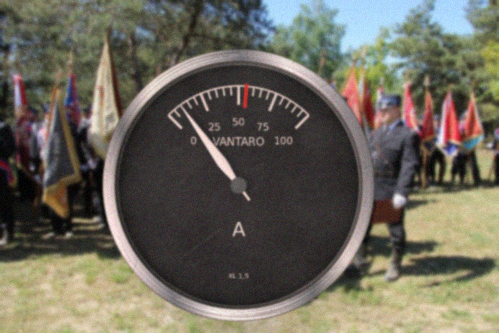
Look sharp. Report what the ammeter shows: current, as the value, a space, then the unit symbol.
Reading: 10 A
